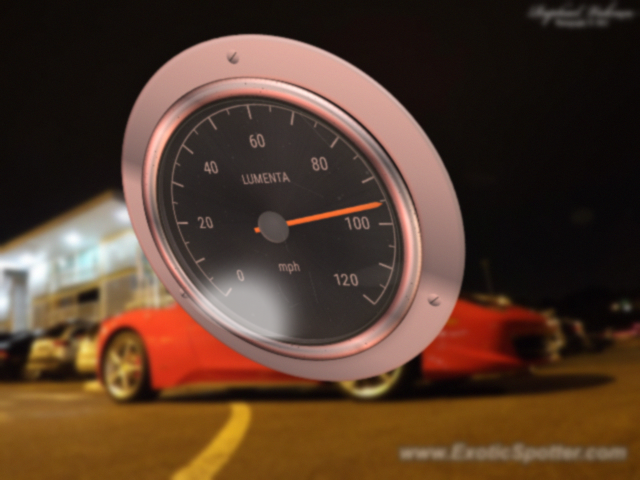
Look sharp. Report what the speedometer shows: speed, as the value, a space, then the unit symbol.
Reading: 95 mph
